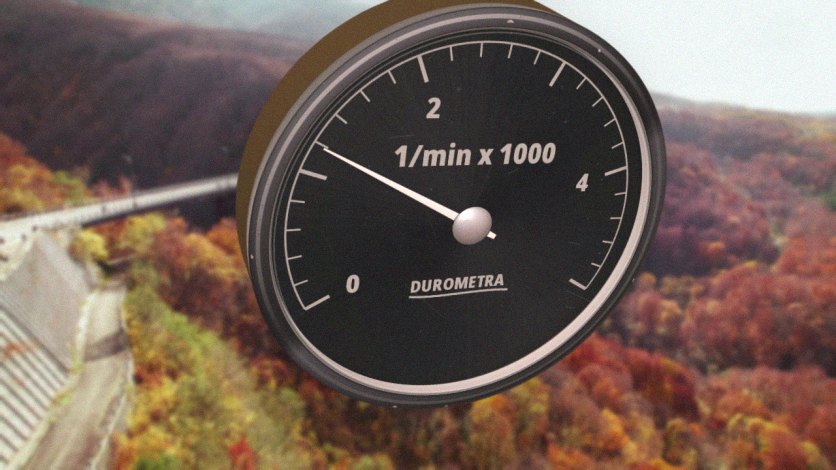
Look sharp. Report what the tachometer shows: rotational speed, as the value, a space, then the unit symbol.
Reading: 1200 rpm
